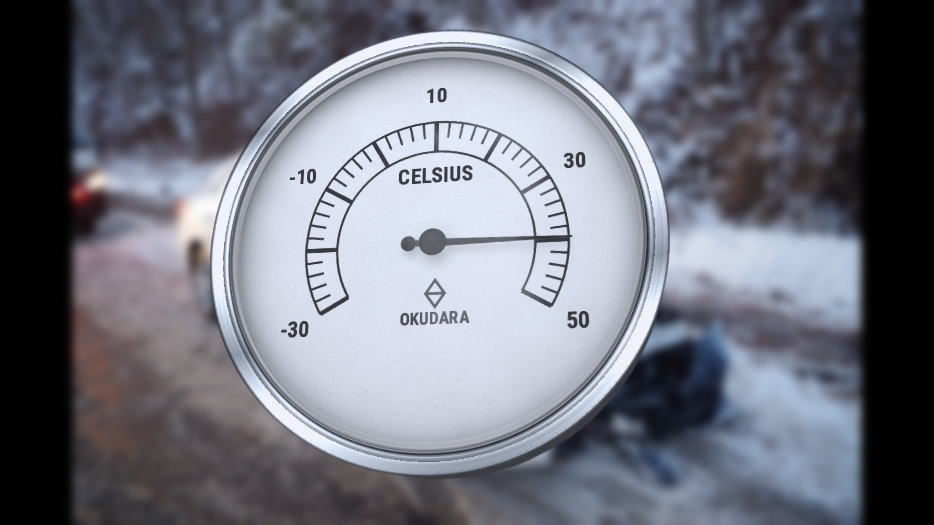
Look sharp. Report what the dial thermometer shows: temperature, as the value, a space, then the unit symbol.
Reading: 40 °C
